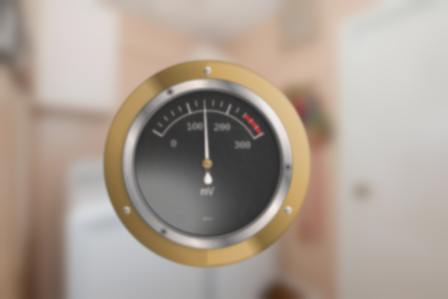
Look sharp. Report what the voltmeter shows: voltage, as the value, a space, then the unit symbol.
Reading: 140 mV
